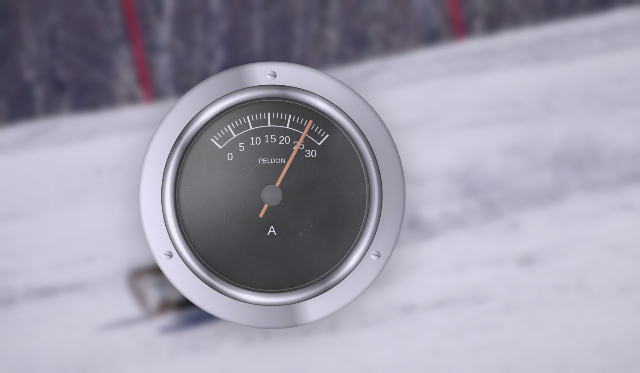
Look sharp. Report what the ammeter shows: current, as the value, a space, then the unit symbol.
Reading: 25 A
